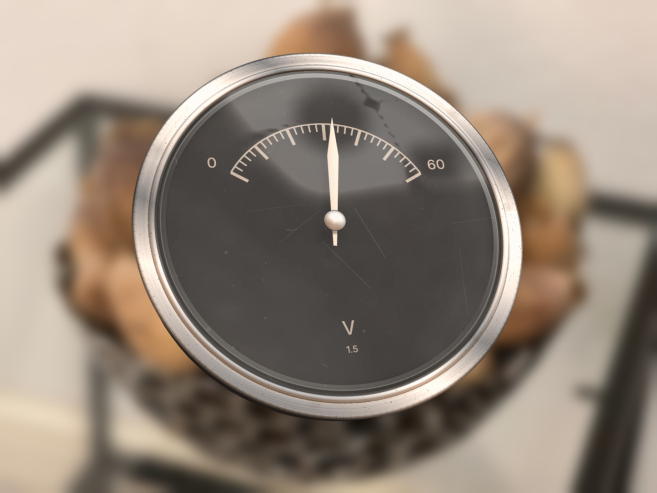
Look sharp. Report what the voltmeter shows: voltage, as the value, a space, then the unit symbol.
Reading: 32 V
